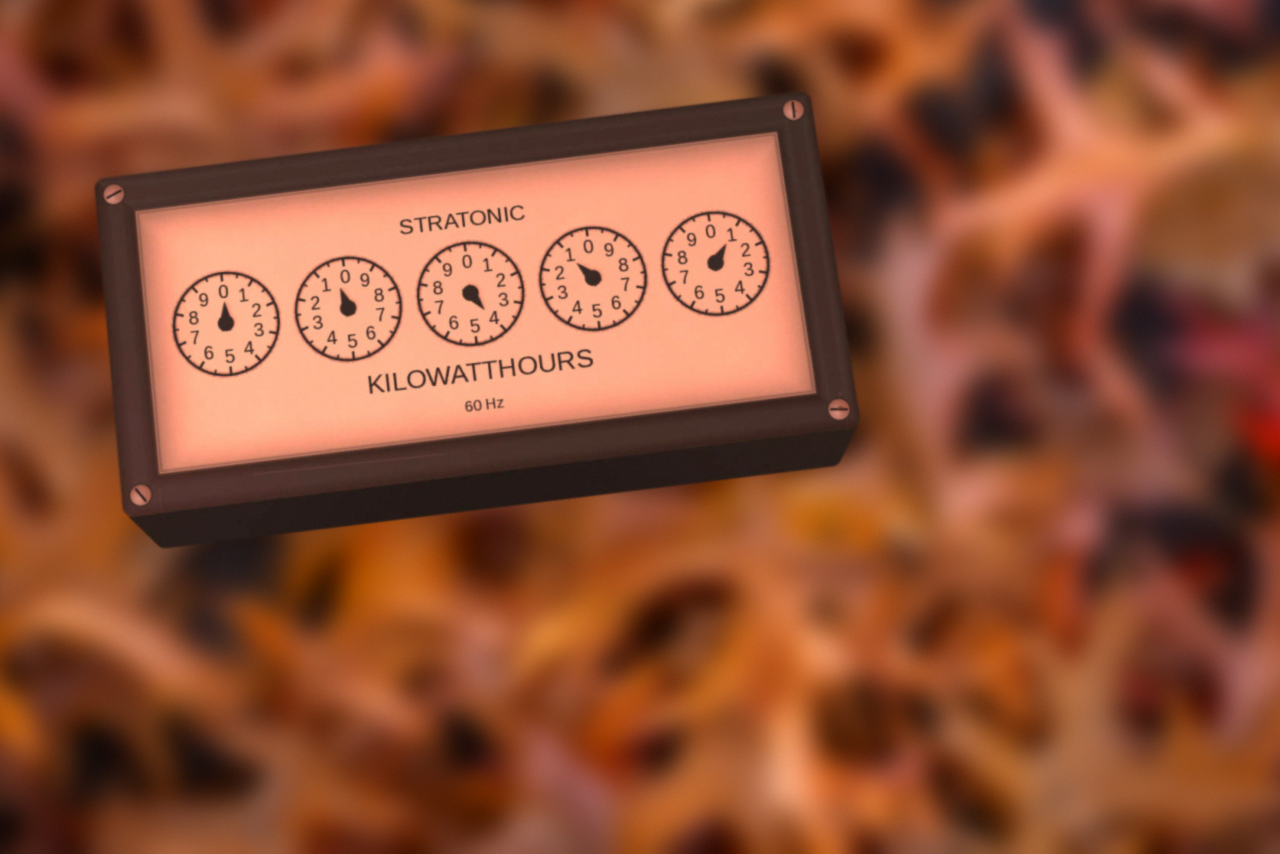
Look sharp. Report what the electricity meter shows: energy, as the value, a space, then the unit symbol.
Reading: 411 kWh
